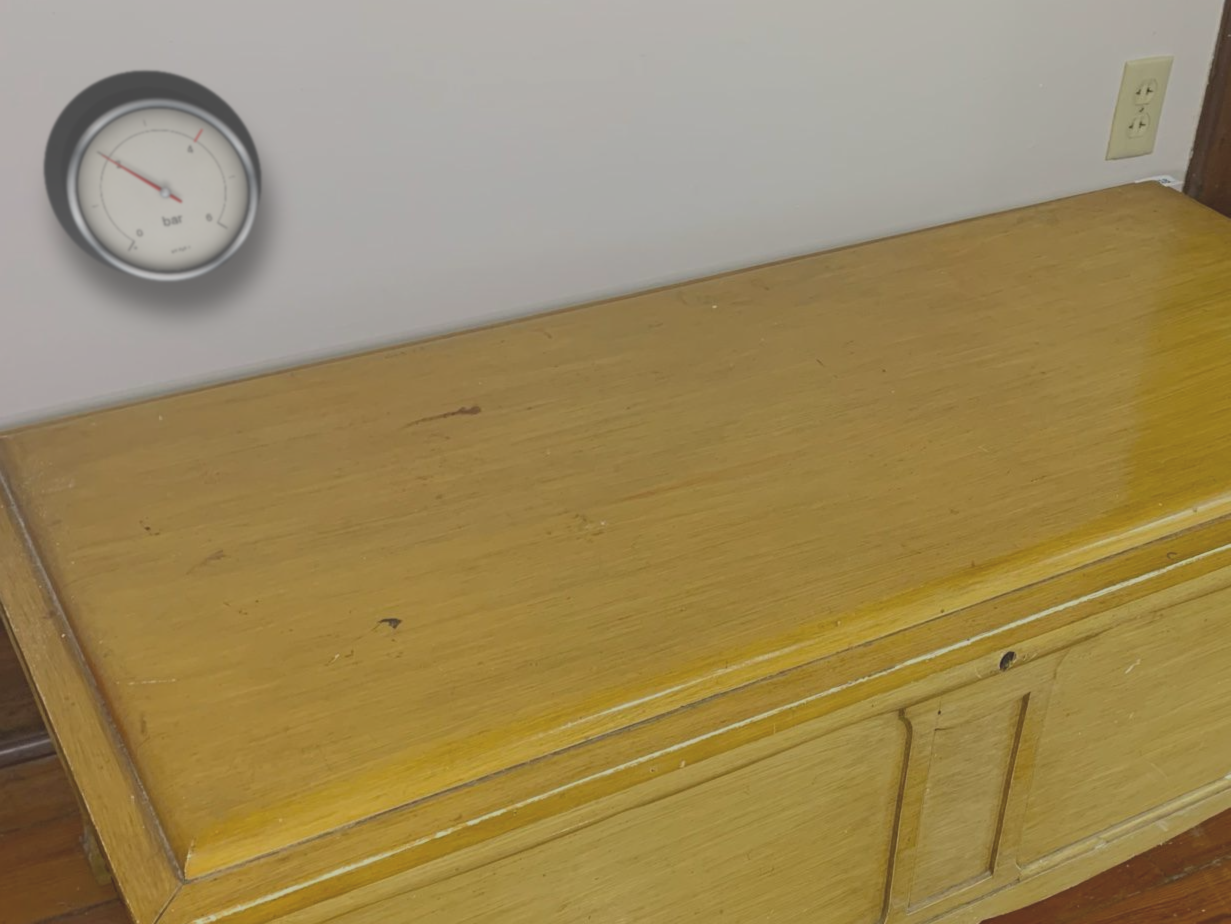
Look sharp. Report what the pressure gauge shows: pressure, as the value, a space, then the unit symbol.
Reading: 2 bar
